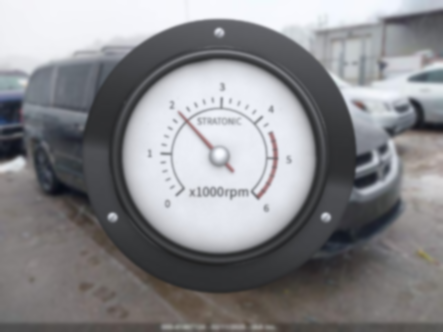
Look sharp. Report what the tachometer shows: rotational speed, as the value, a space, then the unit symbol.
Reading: 2000 rpm
